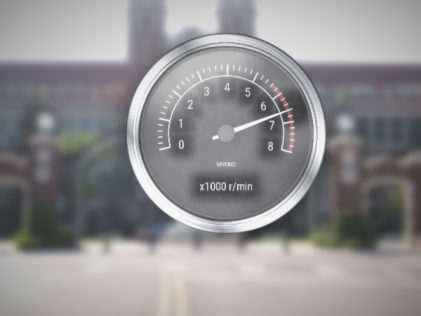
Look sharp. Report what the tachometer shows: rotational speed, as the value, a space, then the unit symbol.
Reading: 6600 rpm
